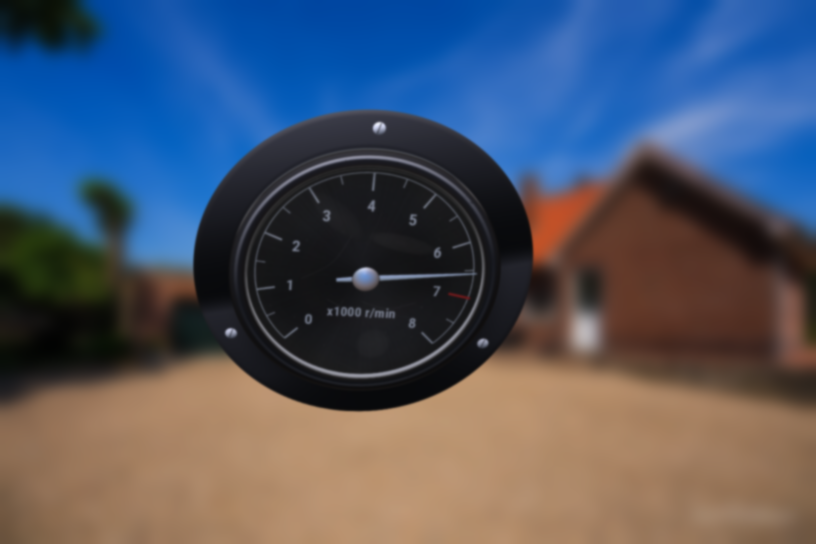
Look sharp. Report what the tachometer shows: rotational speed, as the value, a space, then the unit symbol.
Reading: 6500 rpm
